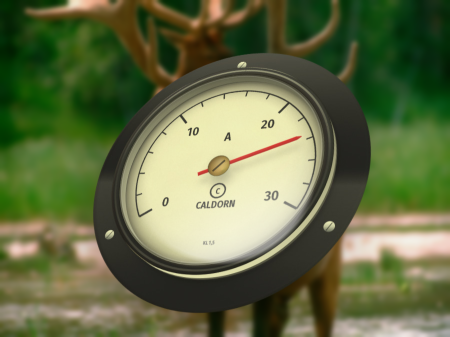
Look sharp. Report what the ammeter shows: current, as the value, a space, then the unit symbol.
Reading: 24 A
